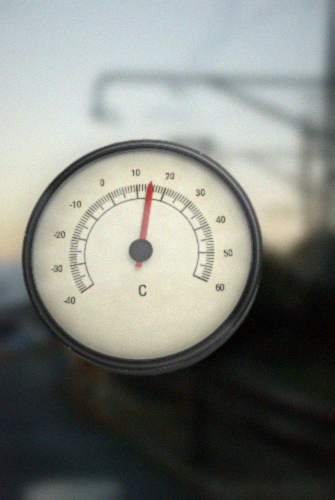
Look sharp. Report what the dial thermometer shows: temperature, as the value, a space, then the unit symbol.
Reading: 15 °C
